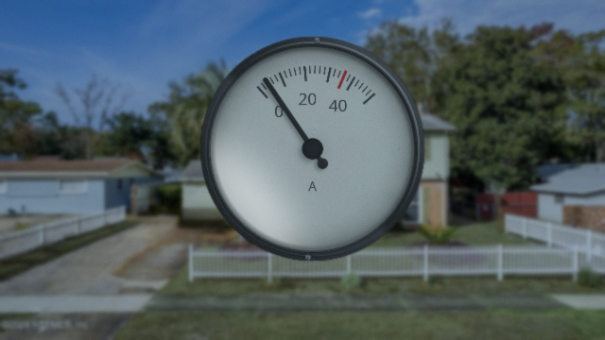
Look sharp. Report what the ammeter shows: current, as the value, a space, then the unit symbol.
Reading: 4 A
